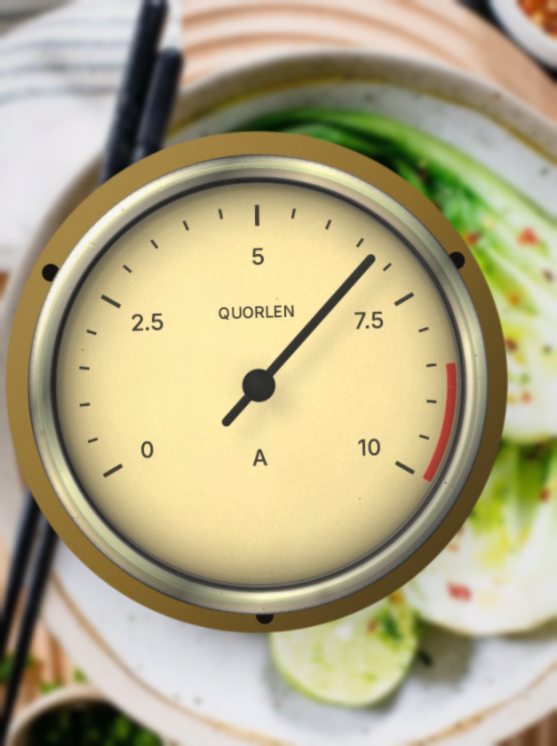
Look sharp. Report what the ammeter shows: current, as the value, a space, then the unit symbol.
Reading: 6.75 A
